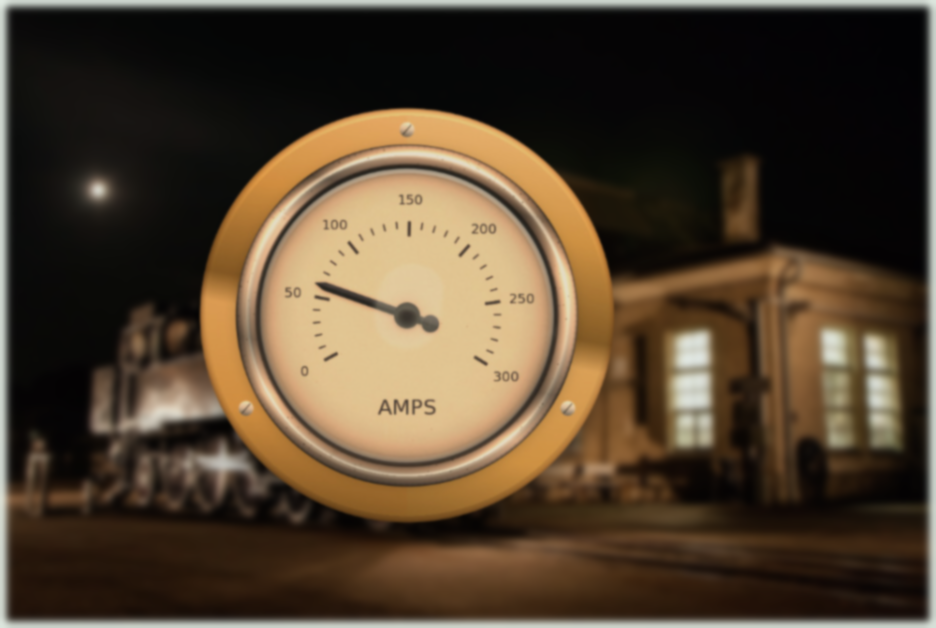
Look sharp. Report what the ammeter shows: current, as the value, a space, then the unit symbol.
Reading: 60 A
